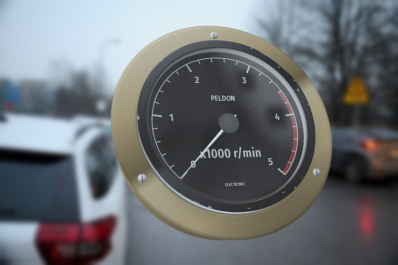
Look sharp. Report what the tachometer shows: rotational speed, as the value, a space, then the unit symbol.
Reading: 0 rpm
